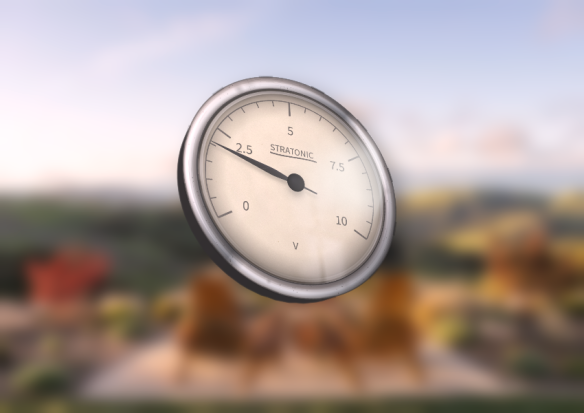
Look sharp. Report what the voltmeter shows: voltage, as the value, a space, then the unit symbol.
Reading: 2 V
